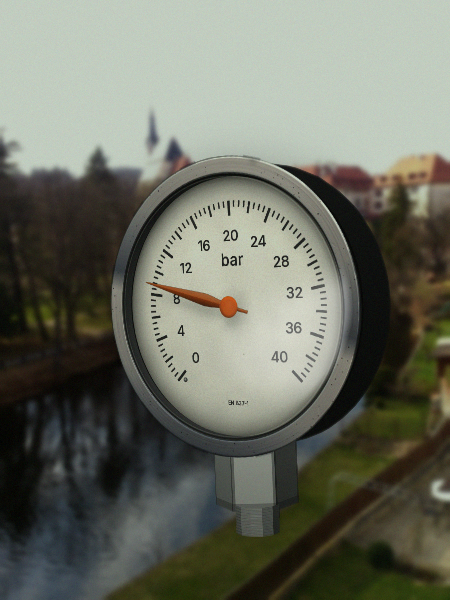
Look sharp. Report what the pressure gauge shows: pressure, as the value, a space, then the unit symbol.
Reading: 9 bar
